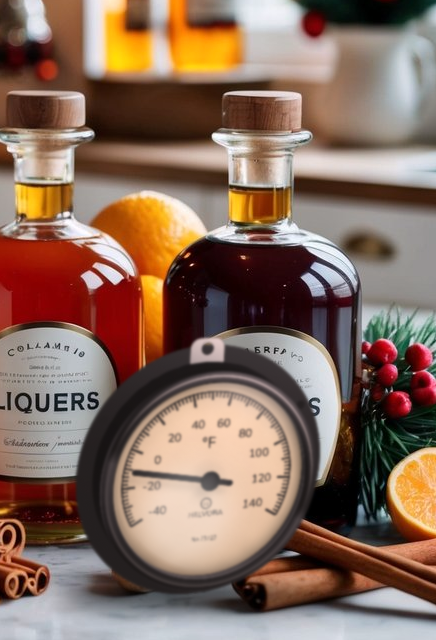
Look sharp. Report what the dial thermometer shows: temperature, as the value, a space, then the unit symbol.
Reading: -10 °F
